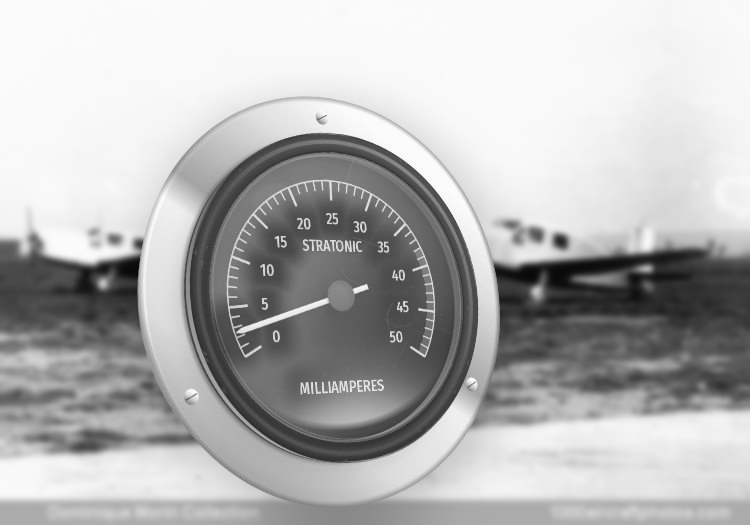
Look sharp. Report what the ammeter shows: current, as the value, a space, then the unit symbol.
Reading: 2.5 mA
